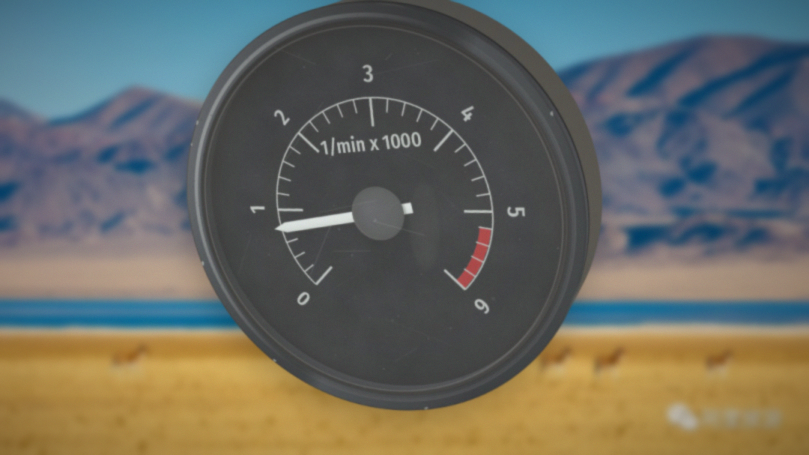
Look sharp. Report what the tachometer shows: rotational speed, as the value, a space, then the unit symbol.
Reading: 800 rpm
